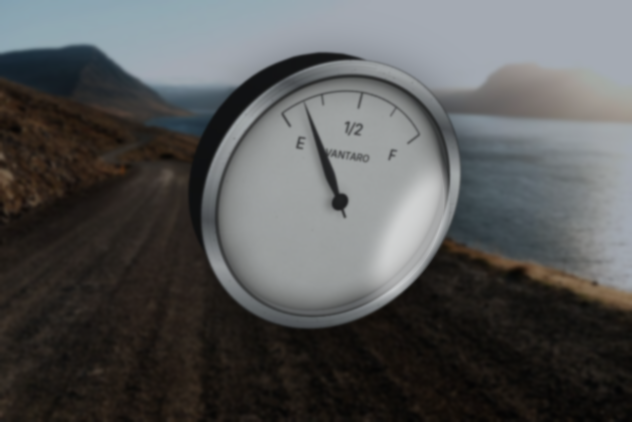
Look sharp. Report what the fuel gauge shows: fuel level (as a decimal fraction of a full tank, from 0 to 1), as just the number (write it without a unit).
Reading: 0.125
